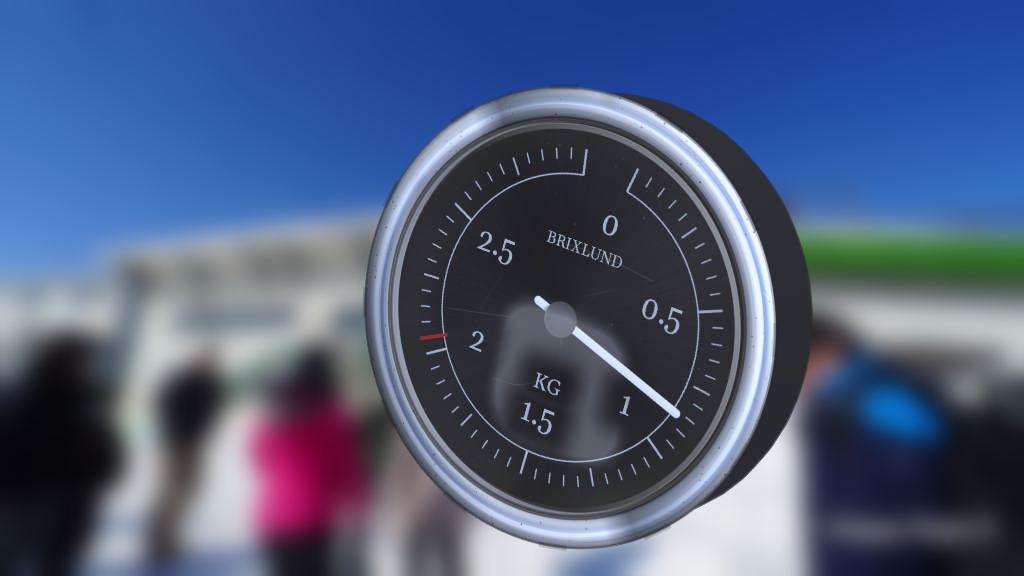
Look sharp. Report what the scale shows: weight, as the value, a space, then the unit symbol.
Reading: 0.85 kg
